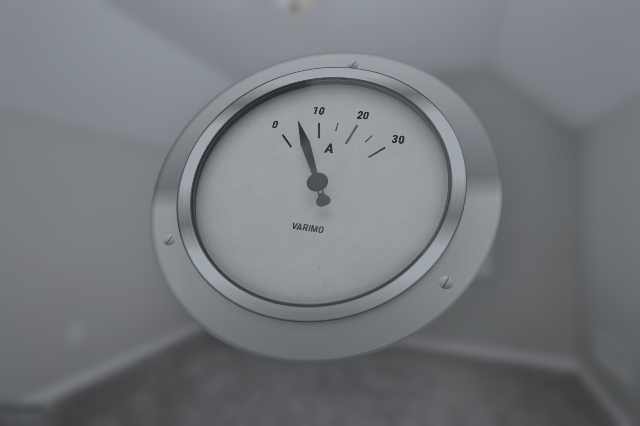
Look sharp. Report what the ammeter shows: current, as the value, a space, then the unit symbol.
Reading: 5 A
